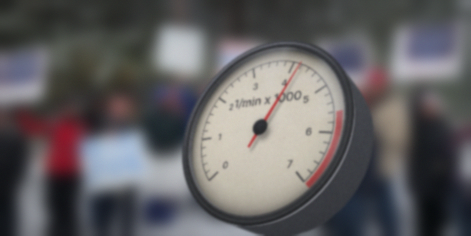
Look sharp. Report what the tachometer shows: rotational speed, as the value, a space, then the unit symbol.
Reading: 4200 rpm
